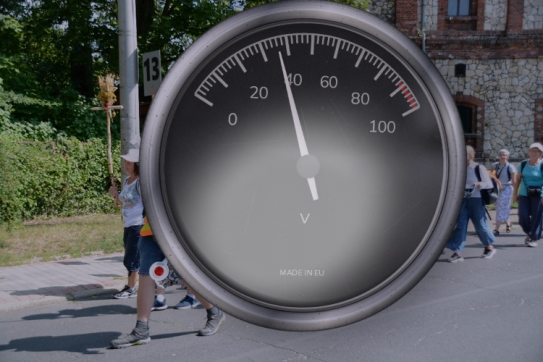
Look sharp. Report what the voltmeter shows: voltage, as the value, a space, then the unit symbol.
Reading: 36 V
